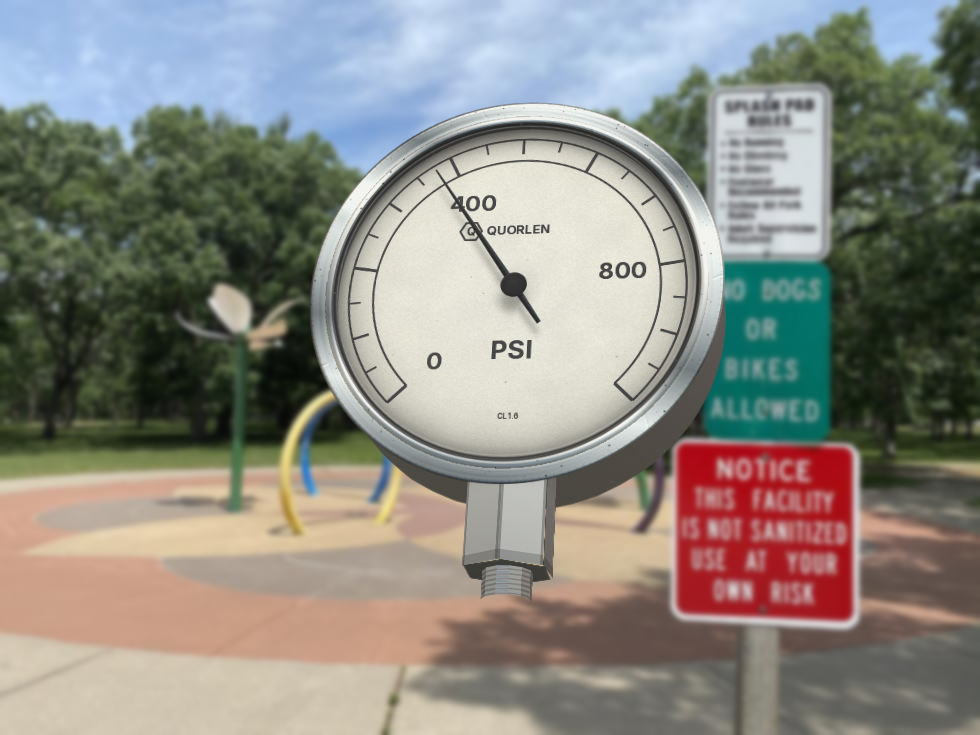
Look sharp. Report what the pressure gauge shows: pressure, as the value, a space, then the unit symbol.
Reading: 375 psi
